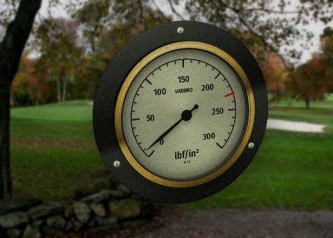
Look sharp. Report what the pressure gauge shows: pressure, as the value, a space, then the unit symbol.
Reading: 10 psi
